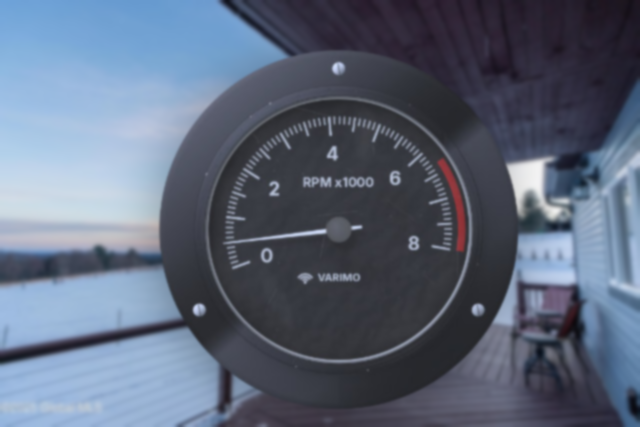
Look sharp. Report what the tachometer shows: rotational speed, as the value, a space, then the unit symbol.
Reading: 500 rpm
